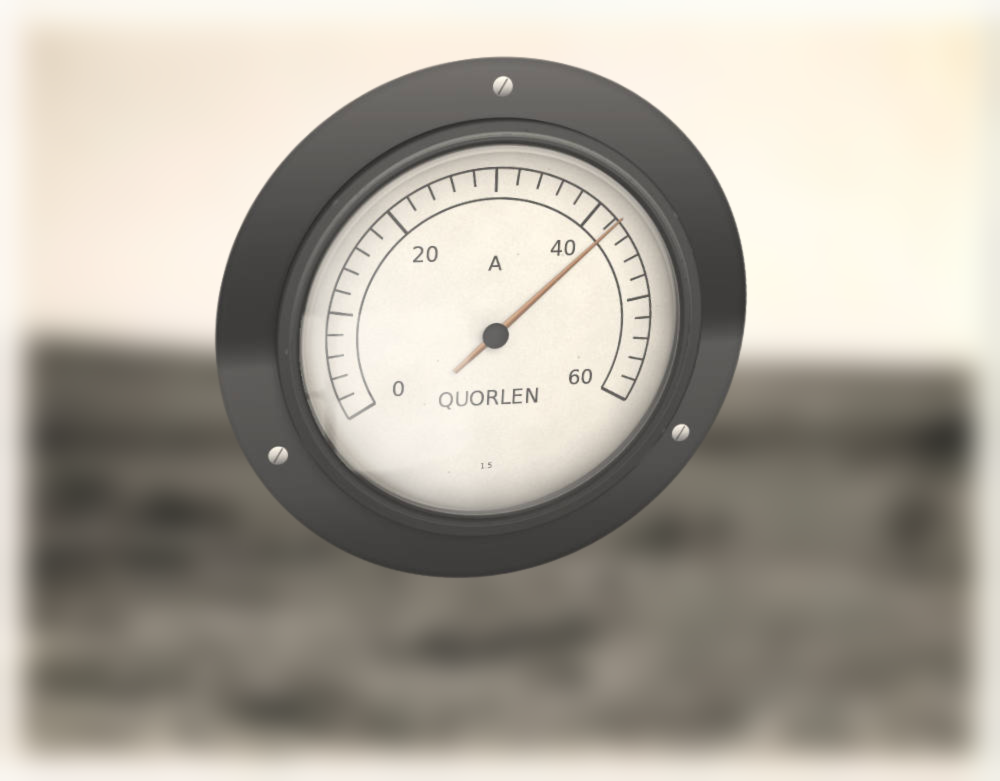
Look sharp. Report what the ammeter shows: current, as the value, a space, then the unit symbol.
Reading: 42 A
